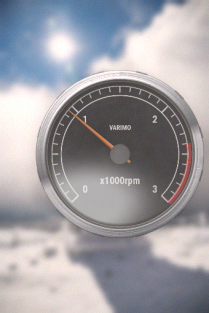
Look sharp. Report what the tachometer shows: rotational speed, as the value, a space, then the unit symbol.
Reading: 950 rpm
